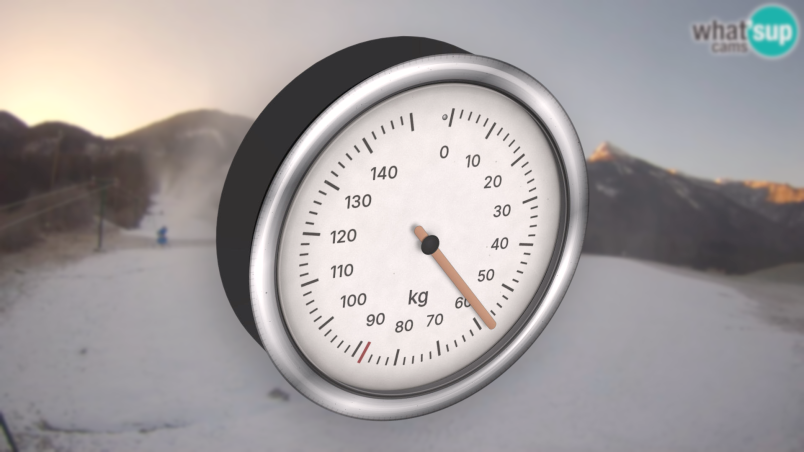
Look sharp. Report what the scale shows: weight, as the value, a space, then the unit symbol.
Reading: 58 kg
